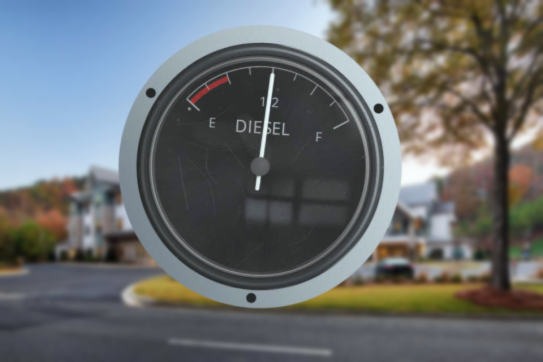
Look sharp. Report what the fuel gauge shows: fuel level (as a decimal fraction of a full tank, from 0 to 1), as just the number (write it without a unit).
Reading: 0.5
